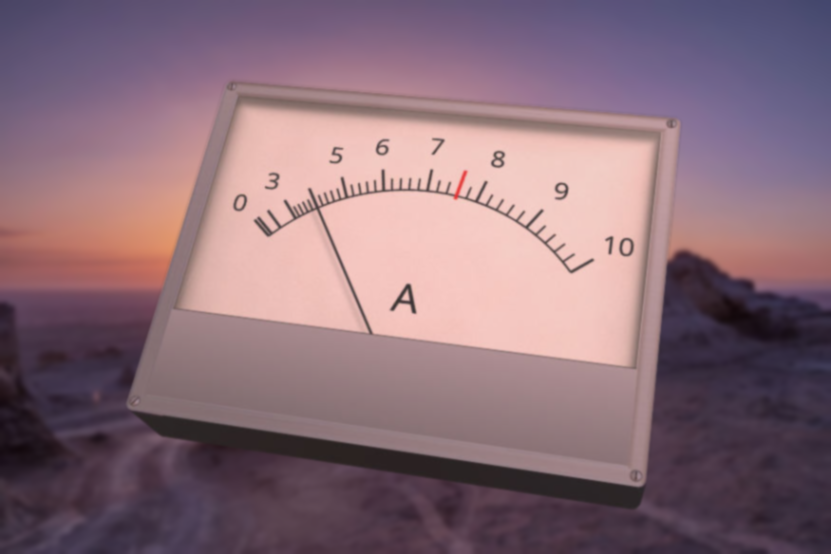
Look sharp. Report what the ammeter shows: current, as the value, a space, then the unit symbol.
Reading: 4 A
